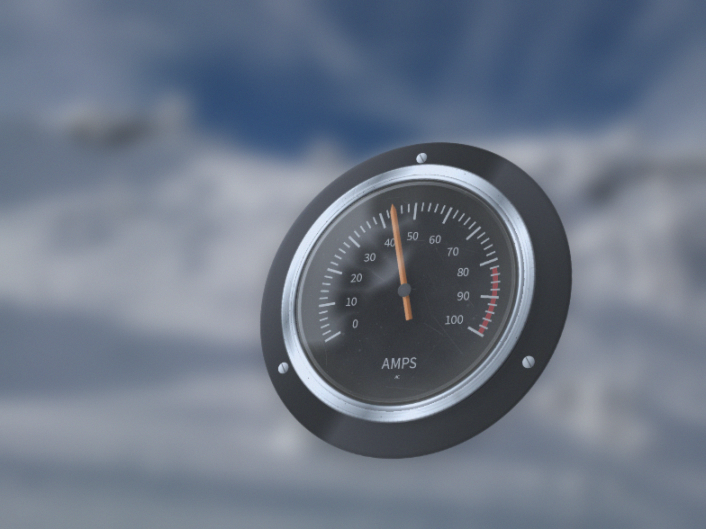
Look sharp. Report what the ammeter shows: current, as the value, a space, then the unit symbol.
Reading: 44 A
